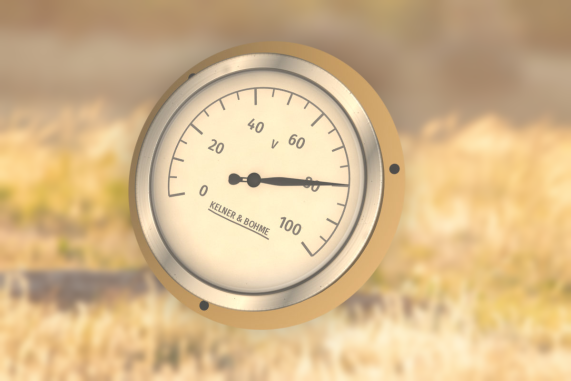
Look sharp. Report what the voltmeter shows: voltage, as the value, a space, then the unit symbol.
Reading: 80 V
